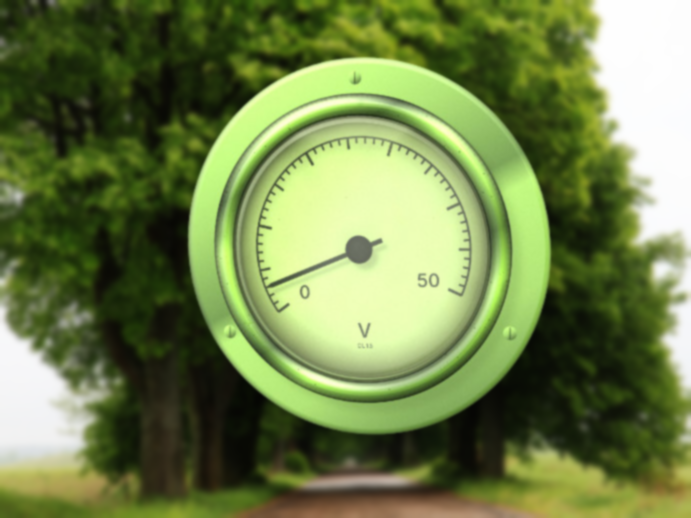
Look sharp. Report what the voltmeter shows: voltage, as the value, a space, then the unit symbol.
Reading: 3 V
